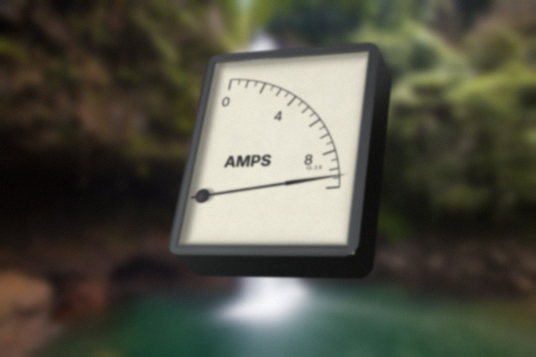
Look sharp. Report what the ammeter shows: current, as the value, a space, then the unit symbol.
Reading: 9.5 A
